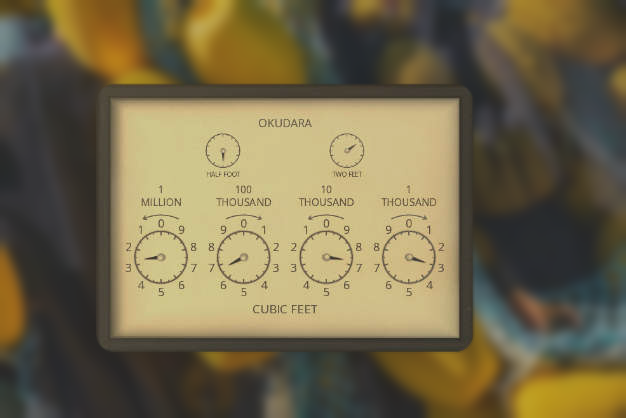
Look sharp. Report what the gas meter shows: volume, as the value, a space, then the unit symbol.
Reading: 267300 ft³
